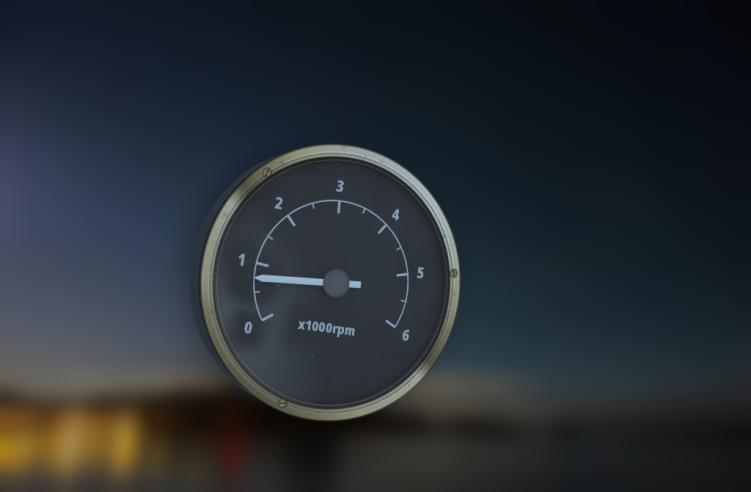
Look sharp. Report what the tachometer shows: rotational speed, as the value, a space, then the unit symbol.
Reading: 750 rpm
